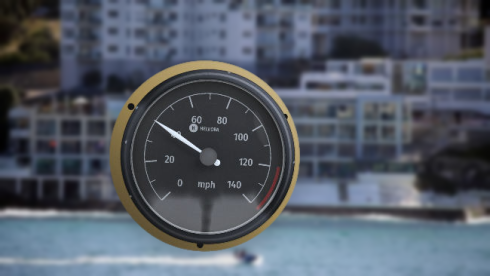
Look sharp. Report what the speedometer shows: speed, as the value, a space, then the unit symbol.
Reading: 40 mph
